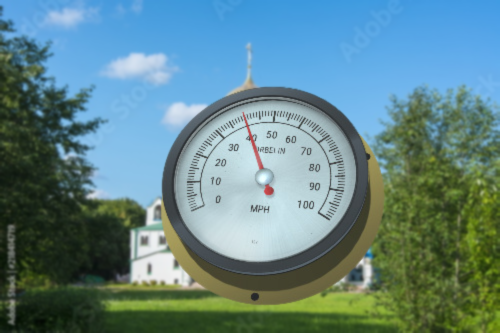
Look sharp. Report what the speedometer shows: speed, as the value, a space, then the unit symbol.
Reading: 40 mph
